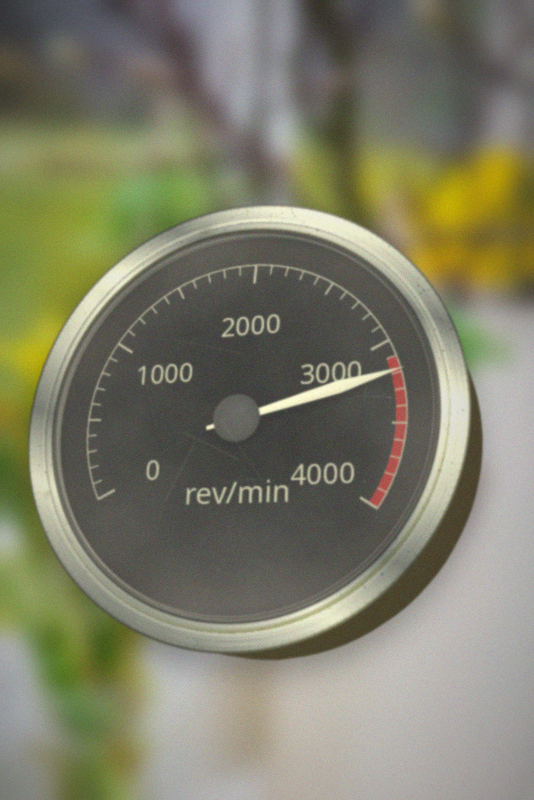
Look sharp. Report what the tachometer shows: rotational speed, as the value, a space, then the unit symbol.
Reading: 3200 rpm
